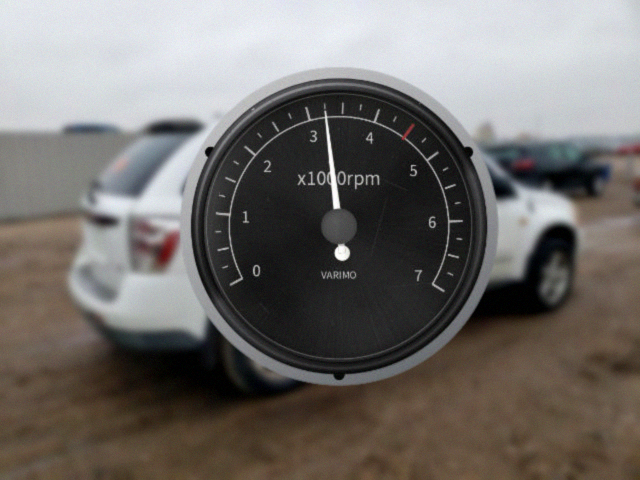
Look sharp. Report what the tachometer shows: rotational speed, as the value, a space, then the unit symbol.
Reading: 3250 rpm
